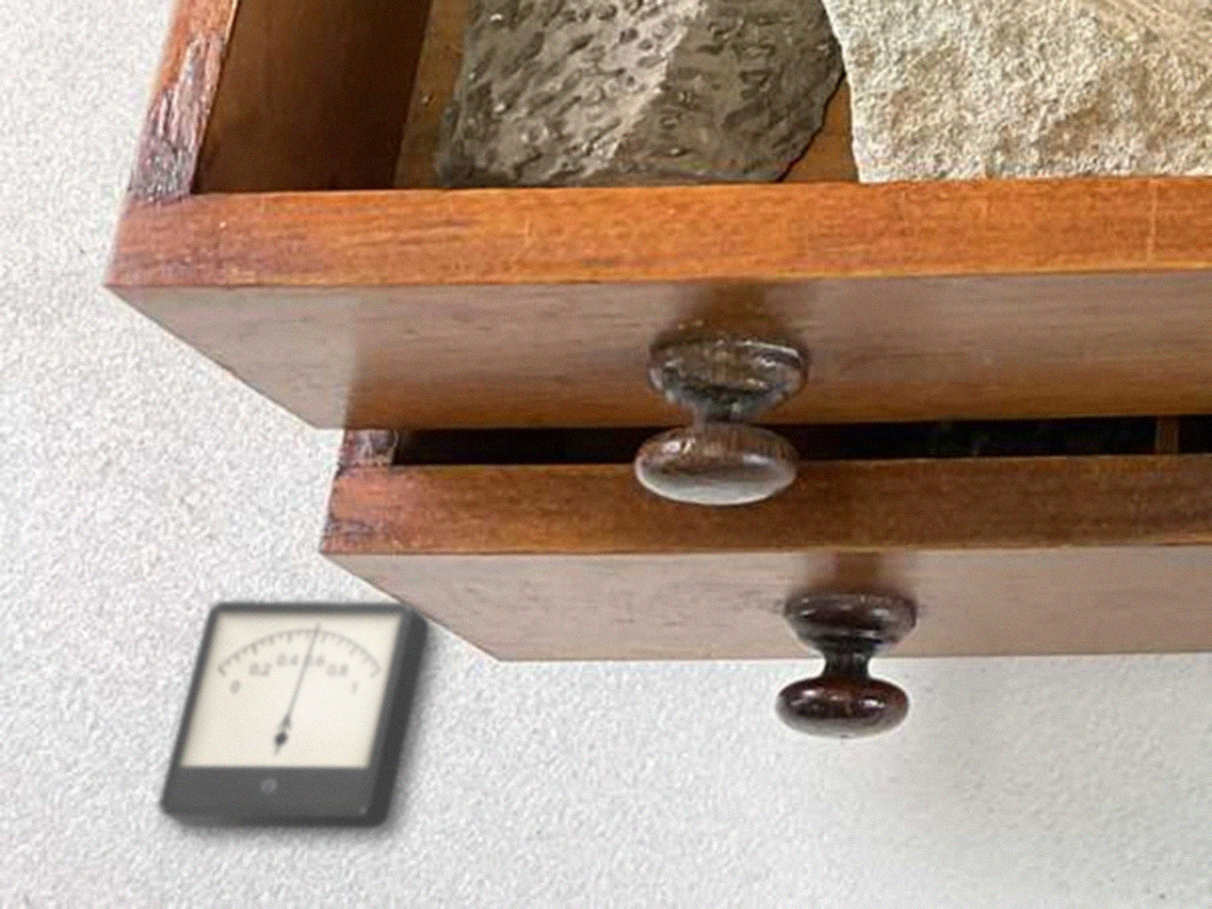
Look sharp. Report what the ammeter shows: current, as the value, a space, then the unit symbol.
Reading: 0.55 A
